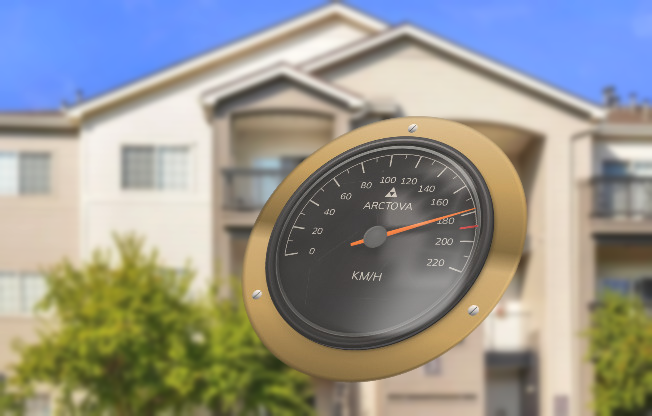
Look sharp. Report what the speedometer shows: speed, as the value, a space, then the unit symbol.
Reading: 180 km/h
